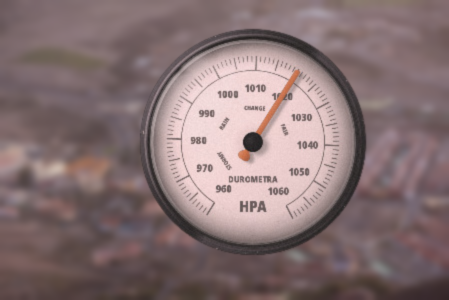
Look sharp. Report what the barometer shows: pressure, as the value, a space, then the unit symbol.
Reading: 1020 hPa
